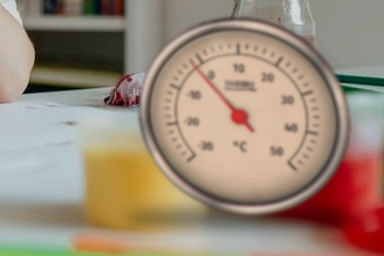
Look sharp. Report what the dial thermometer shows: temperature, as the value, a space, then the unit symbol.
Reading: -2 °C
